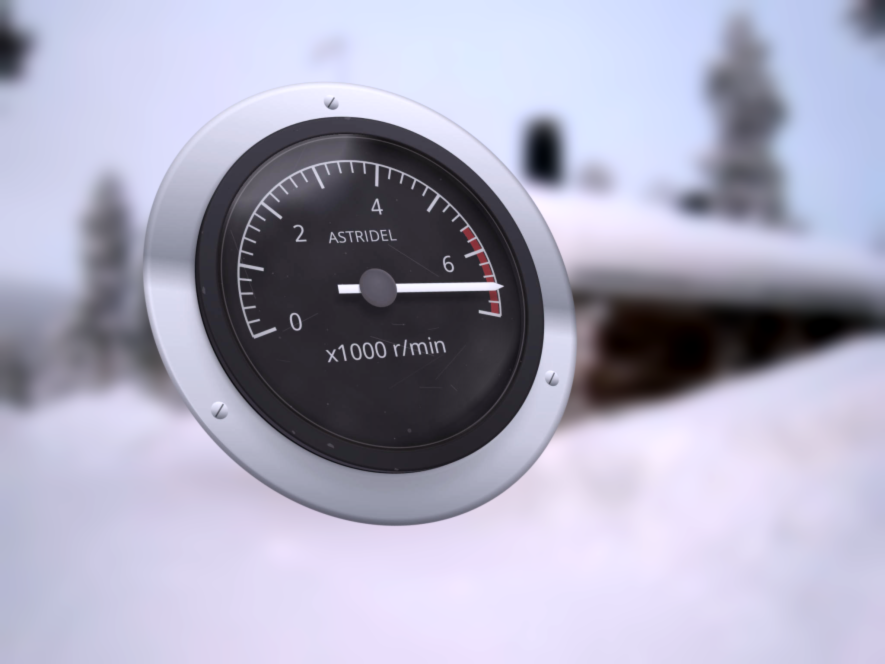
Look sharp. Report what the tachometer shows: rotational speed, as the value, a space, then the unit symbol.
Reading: 6600 rpm
